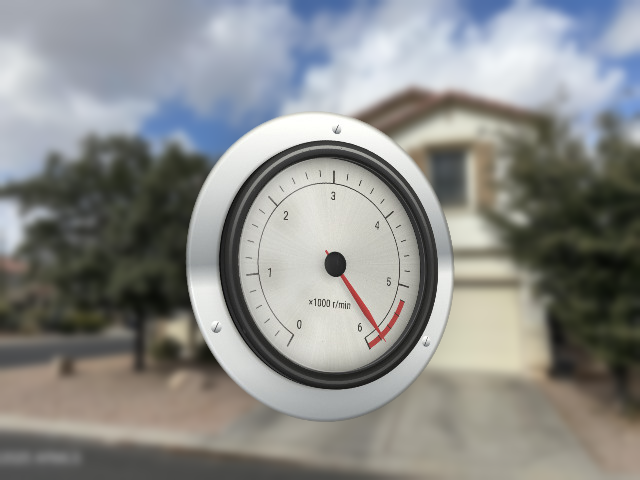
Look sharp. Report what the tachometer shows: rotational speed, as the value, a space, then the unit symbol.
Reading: 5800 rpm
